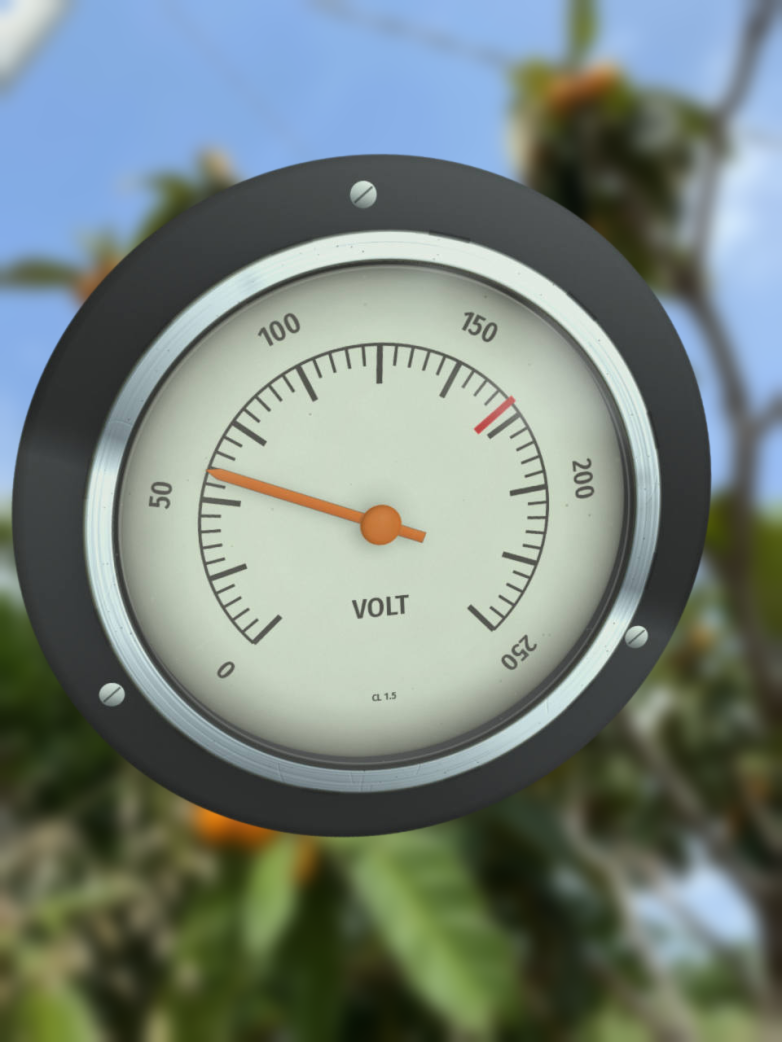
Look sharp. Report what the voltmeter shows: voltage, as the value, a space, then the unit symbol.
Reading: 60 V
